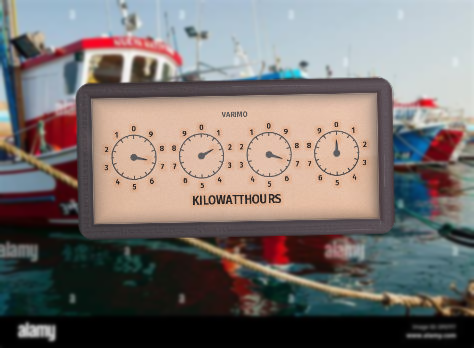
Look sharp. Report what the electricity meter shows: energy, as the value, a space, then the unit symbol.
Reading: 7170 kWh
